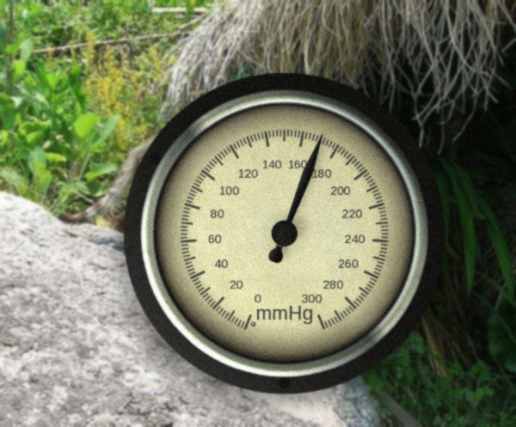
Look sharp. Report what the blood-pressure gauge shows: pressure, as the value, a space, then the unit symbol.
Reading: 170 mmHg
